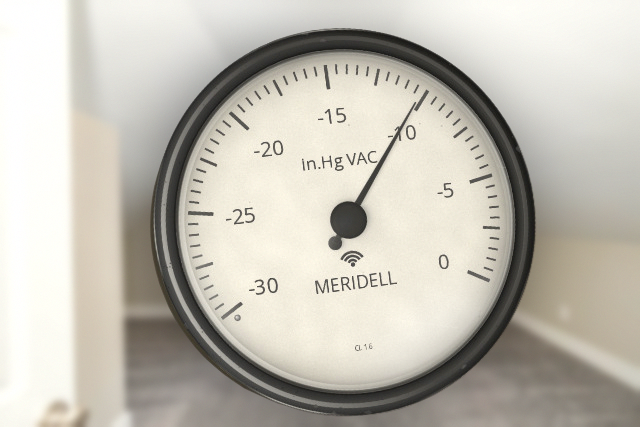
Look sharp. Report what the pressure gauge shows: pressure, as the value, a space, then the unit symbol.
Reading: -10.25 inHg
